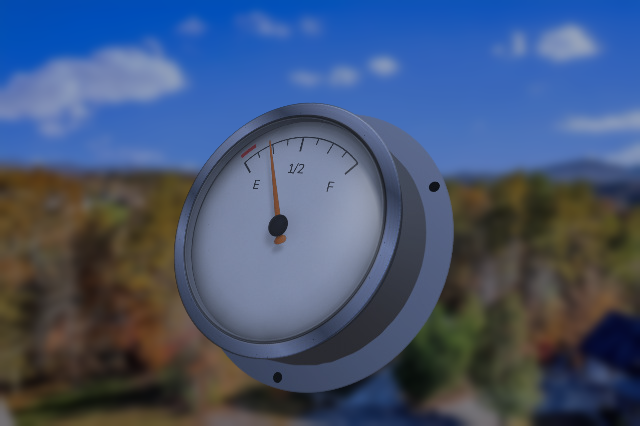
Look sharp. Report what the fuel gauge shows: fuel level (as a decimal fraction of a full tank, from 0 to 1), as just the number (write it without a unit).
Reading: 0.25
